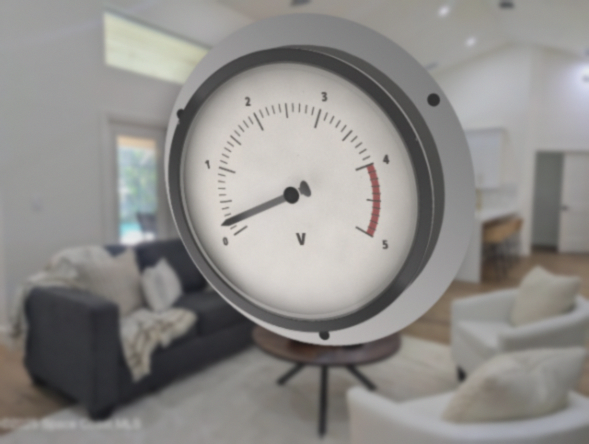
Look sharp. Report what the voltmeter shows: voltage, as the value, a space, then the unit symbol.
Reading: 0.2 V
